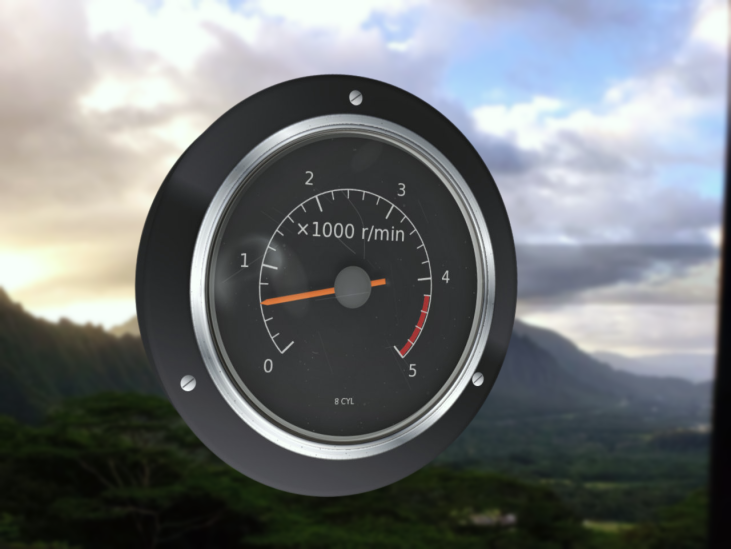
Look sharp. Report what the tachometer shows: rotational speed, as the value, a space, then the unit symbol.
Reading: 600 rpm
